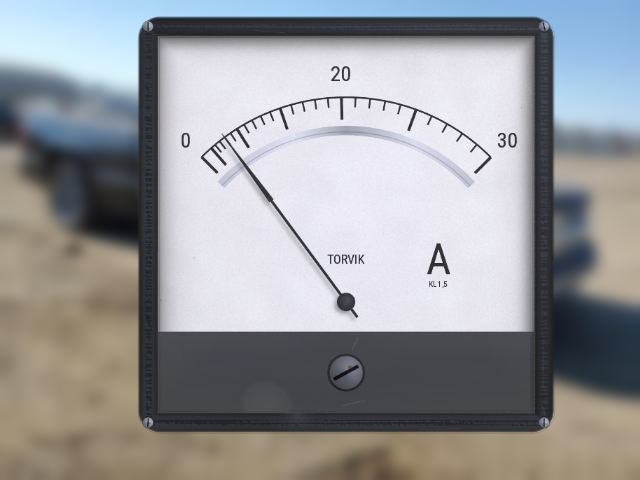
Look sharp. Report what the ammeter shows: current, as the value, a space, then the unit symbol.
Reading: 8 A
